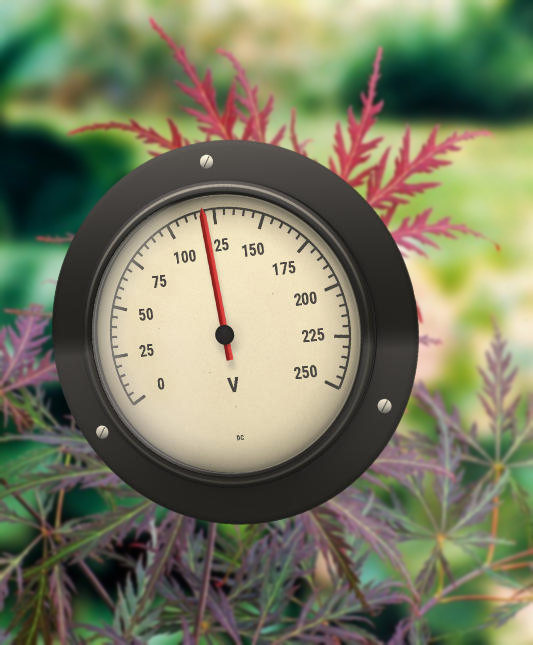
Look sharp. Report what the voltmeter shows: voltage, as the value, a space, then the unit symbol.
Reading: 120 V
